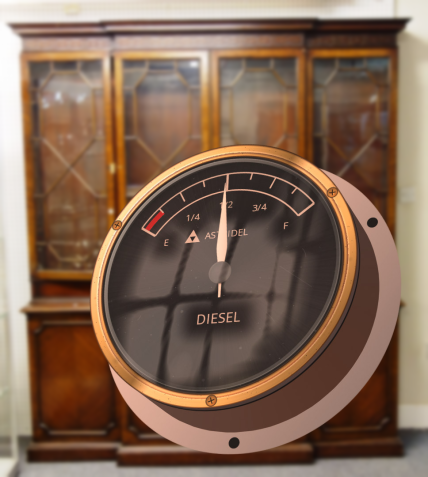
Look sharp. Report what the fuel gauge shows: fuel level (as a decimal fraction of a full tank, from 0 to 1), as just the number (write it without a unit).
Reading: 0.5
